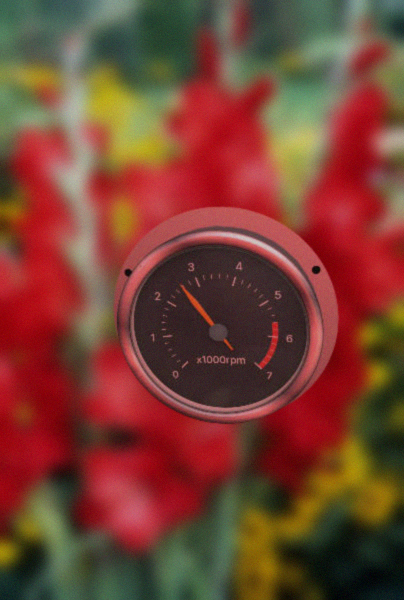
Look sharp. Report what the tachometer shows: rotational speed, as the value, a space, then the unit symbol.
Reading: 2600 rpm
